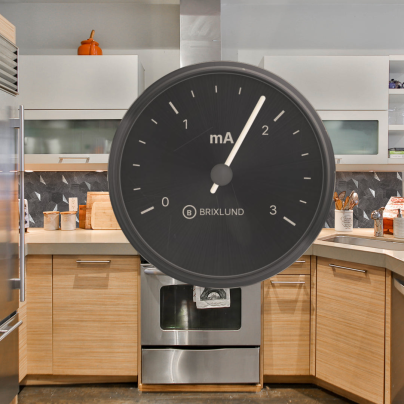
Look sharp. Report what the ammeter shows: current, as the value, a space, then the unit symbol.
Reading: 1.8 mA
